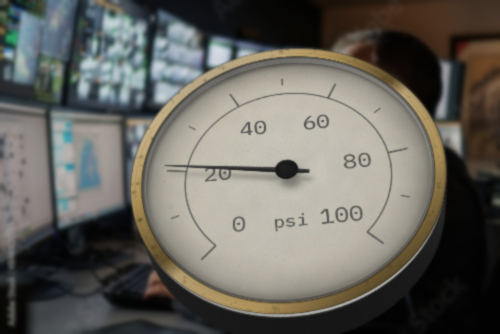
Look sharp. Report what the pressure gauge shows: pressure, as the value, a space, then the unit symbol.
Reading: 20 psi
